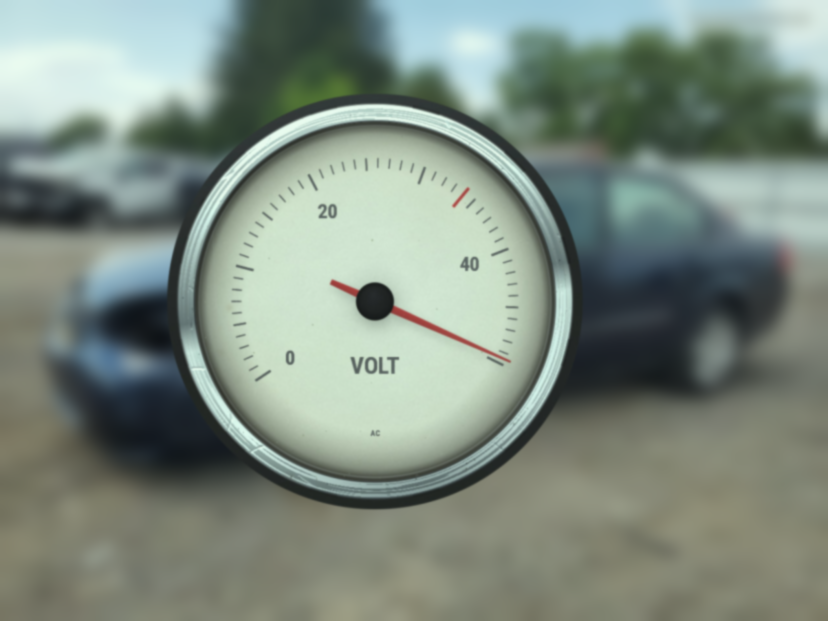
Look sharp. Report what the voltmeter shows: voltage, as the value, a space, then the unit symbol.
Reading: 49.5 V
